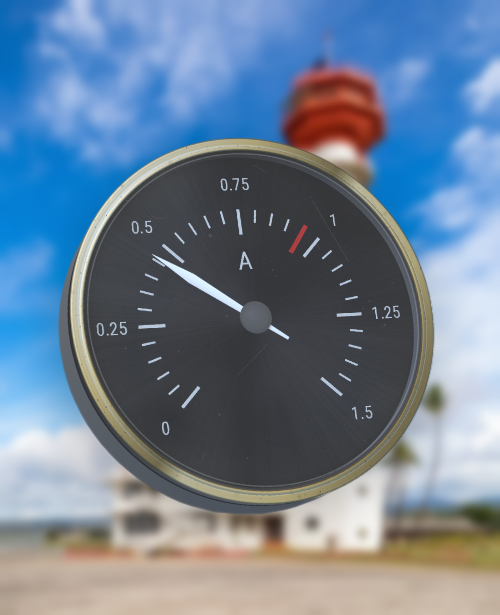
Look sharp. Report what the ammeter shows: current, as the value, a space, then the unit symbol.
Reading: 0.45 A
